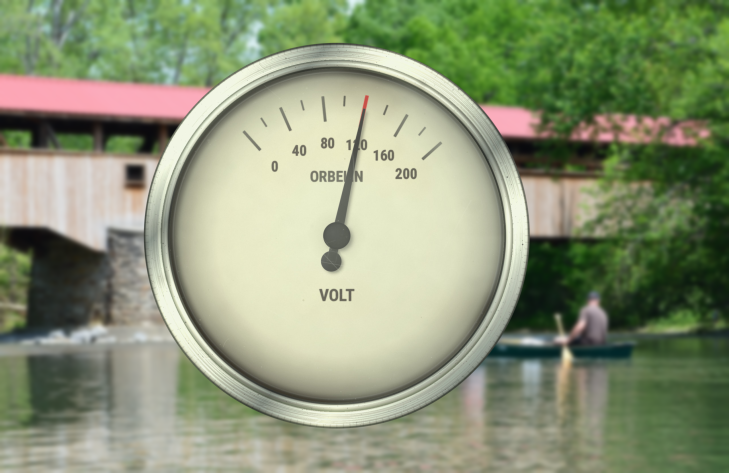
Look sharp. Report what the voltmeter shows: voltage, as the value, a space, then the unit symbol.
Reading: 120 V
